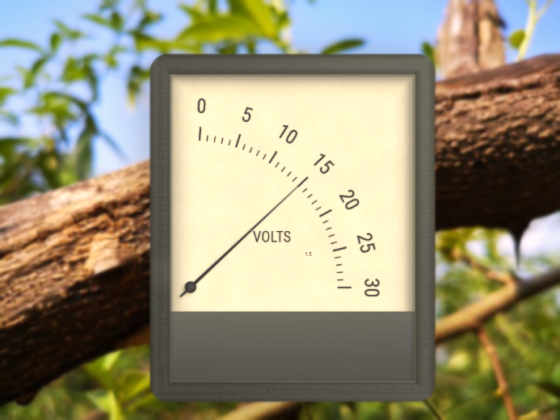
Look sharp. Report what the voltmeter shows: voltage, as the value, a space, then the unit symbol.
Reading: 15 V
